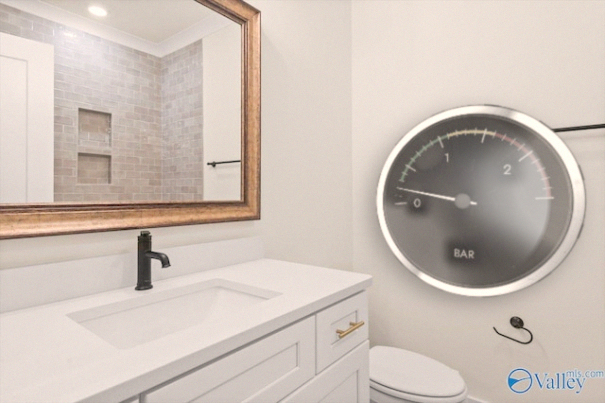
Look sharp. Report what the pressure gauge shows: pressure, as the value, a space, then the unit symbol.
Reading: 0.2 bar
